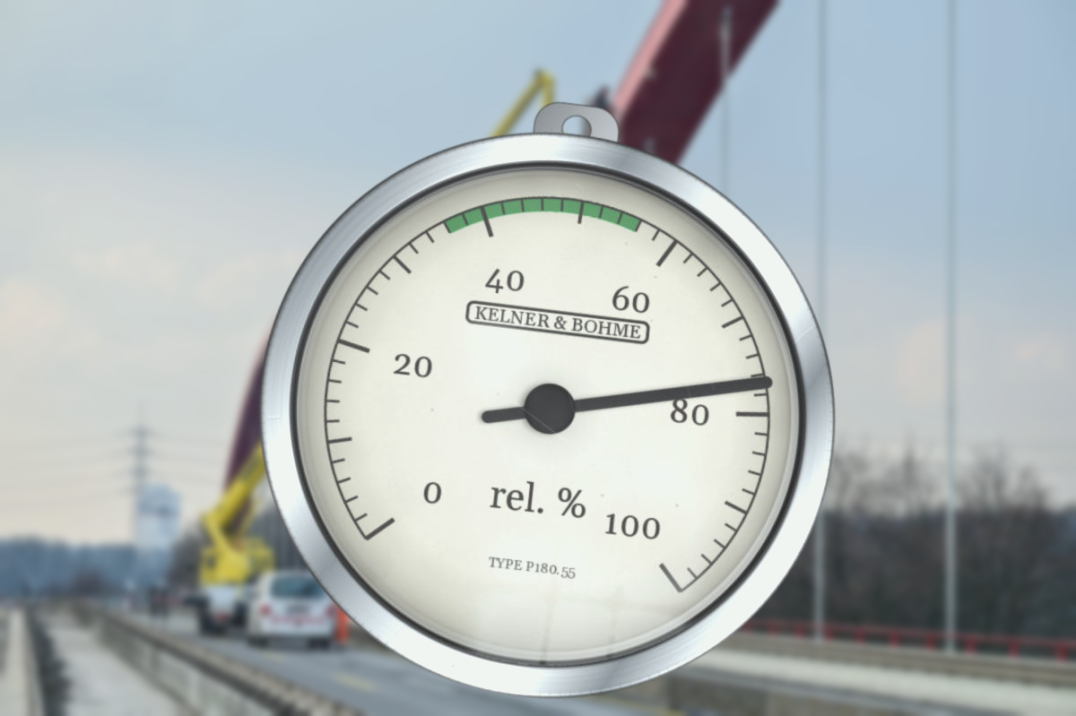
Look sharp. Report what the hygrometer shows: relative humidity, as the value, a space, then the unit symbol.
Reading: 77 %
